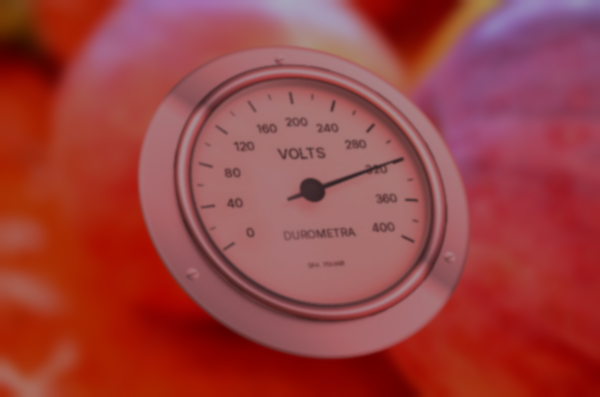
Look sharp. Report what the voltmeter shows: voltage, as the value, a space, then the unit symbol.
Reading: 320 V
